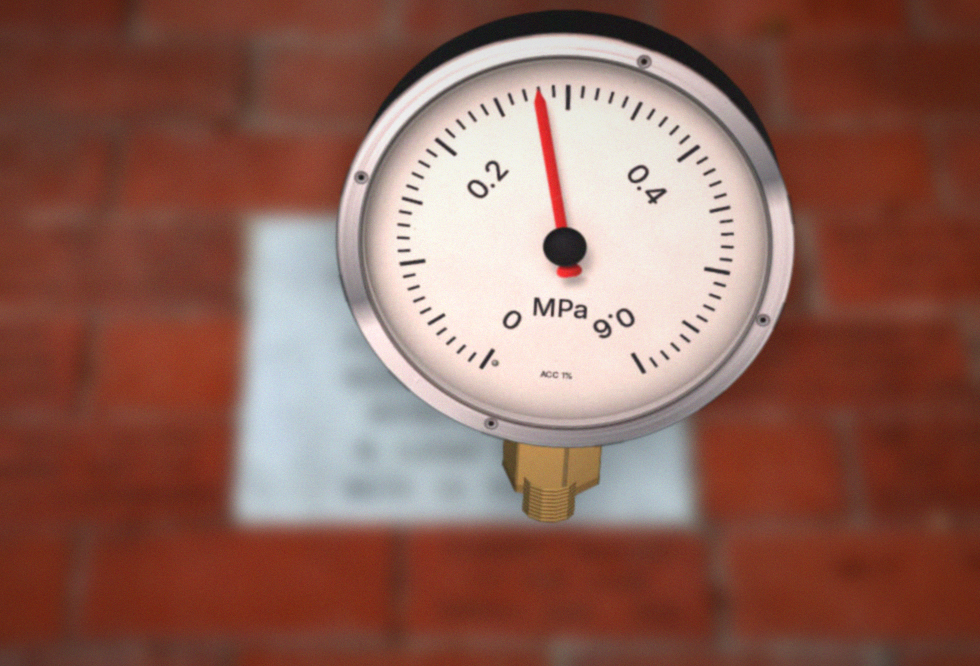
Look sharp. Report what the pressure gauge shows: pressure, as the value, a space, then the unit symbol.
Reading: 0.28 MPa
